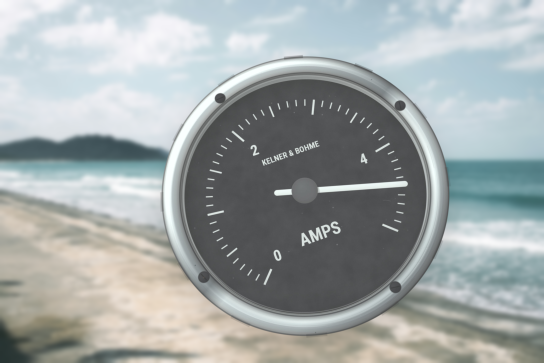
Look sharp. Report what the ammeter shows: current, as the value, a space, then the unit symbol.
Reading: 4.5 A
